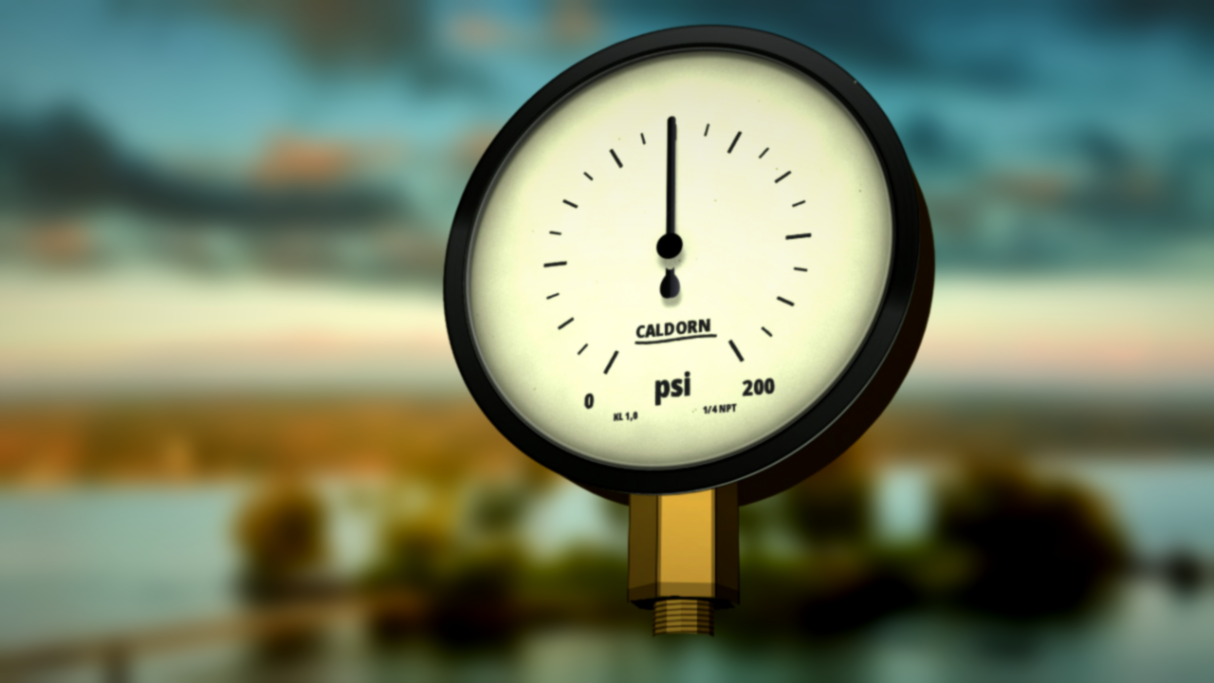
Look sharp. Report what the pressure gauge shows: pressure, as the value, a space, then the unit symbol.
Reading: 100 psi
